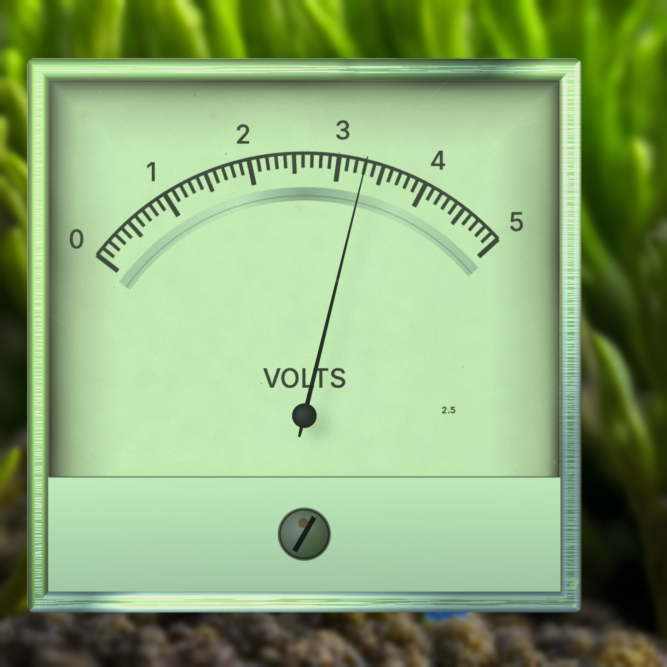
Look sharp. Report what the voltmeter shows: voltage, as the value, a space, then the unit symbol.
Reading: 3.3 V
